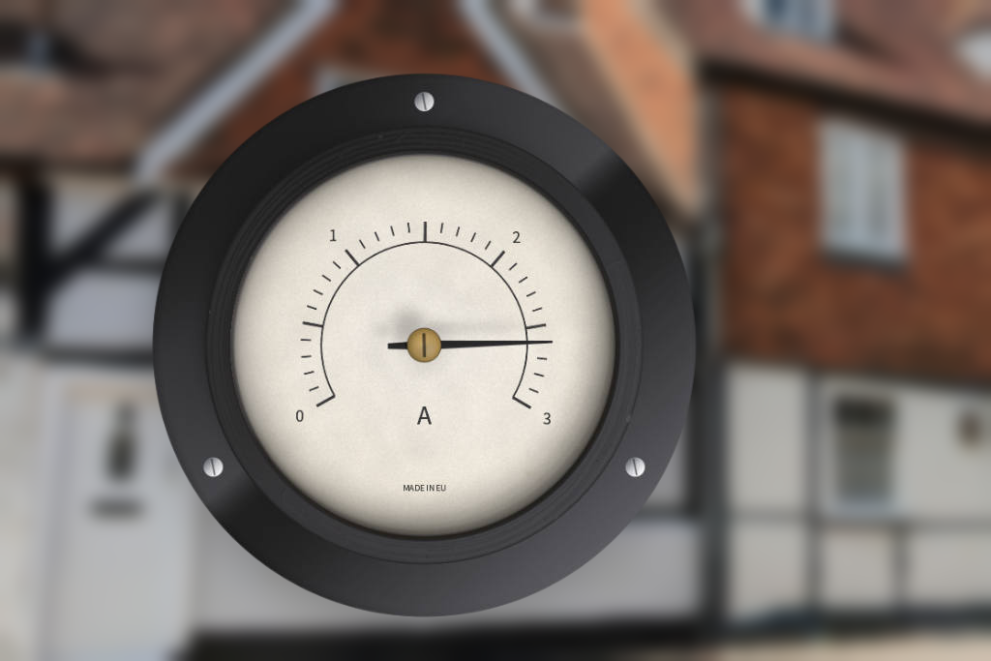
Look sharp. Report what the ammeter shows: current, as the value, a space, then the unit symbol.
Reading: 2.6 A
